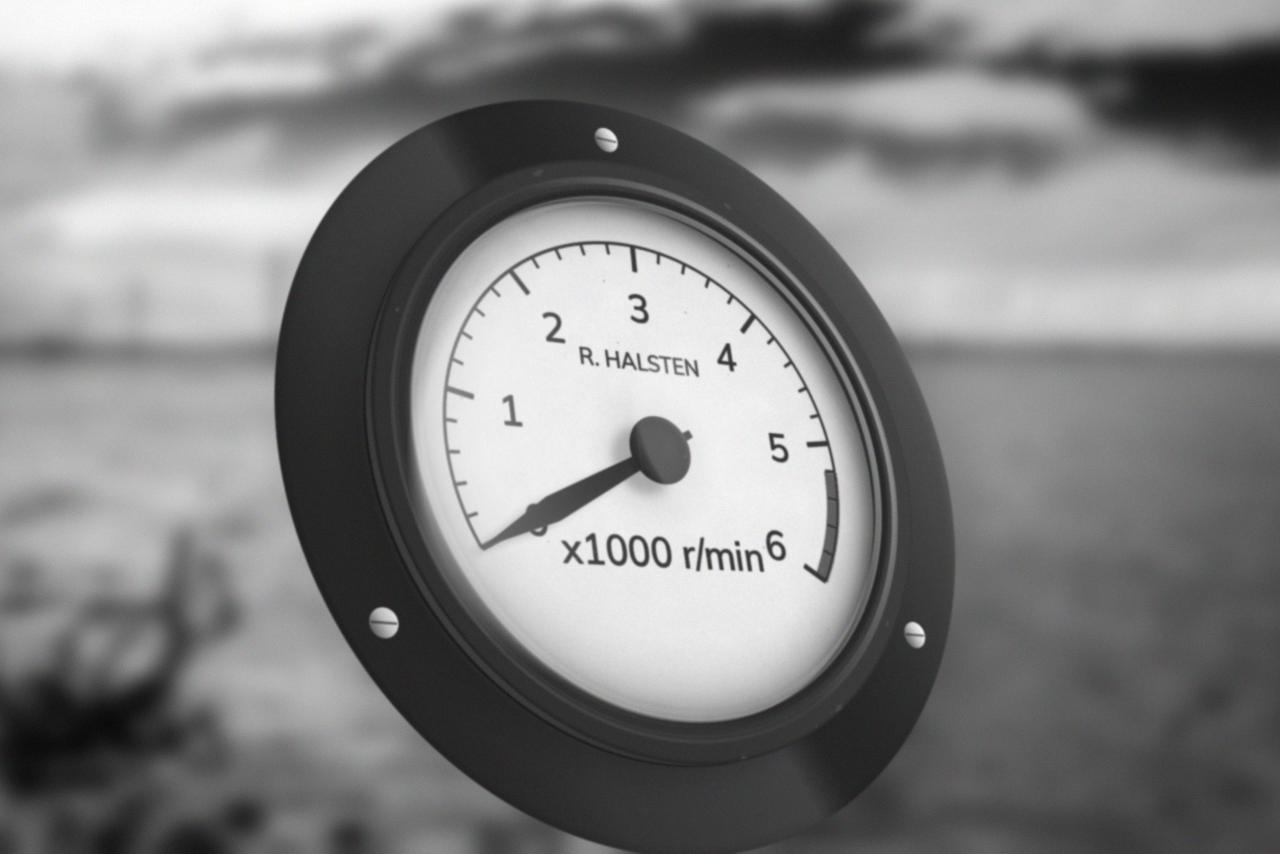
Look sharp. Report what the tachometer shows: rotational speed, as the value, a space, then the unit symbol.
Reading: 0 rpm
